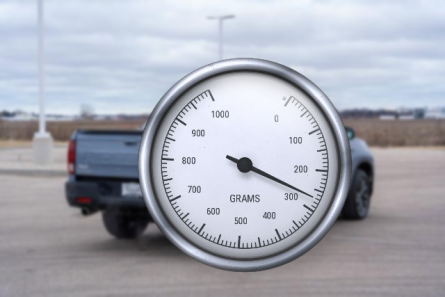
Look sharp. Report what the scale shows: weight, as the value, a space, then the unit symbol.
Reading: 270 g
